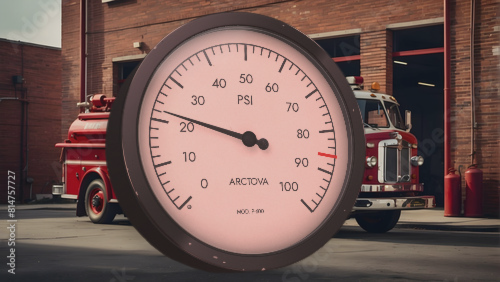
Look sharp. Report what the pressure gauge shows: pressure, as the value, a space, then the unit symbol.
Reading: 22 psi
